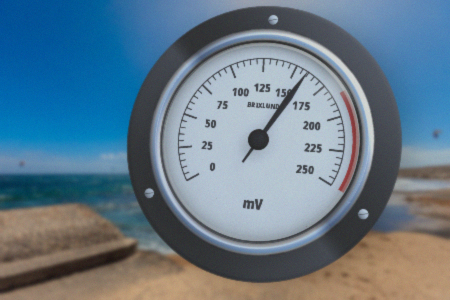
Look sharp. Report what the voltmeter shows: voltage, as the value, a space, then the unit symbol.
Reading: 160 mV
